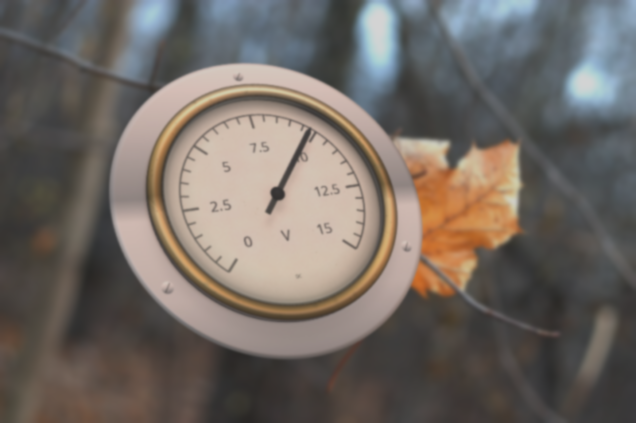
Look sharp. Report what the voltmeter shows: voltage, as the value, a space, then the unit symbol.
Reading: 9.75 V
